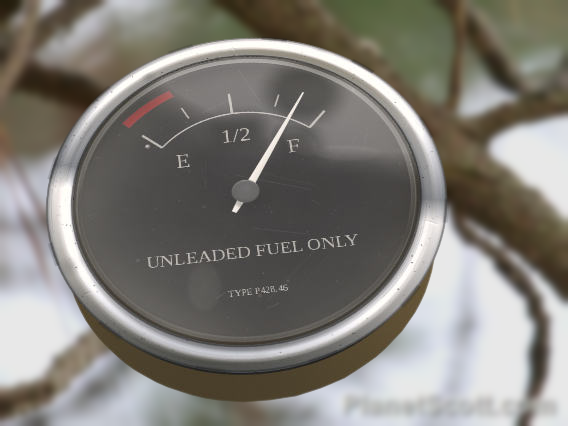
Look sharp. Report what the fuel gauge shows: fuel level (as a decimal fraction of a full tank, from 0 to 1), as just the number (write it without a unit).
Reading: 0.875
